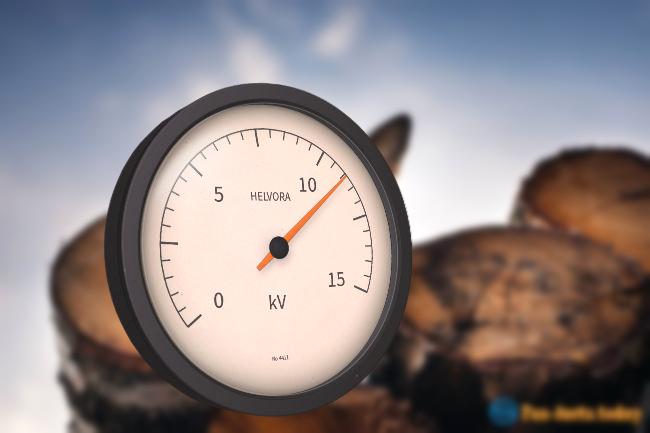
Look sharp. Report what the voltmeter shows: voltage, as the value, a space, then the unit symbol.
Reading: 11 kV
